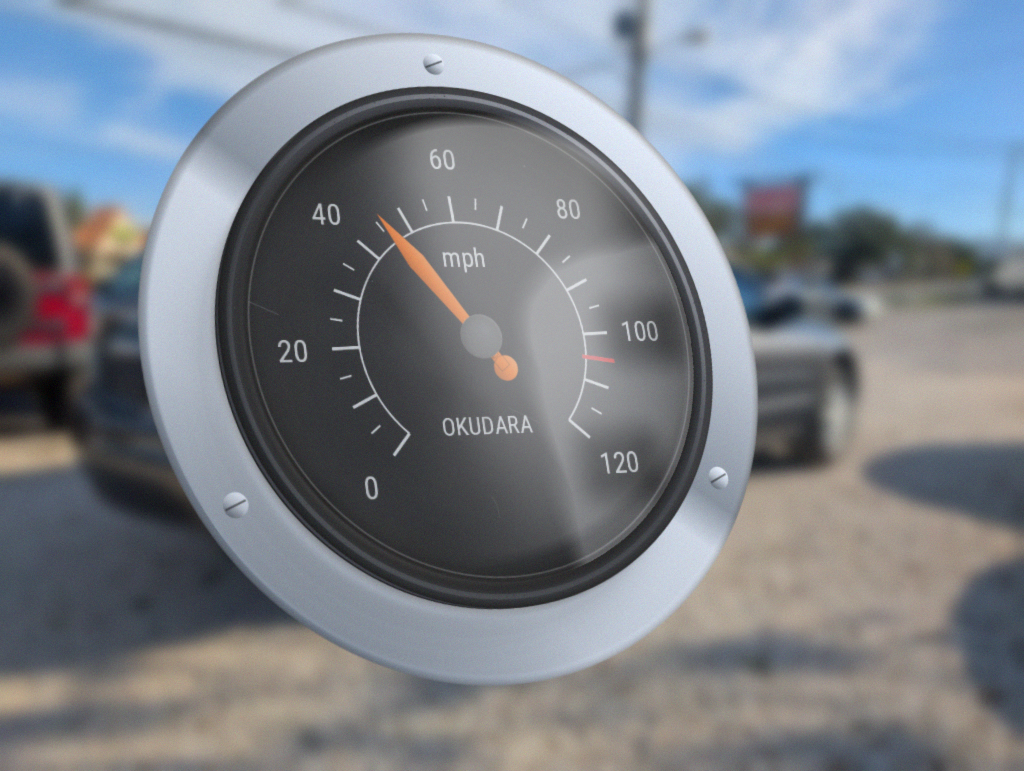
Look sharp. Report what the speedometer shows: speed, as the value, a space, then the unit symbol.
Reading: 45 mph
